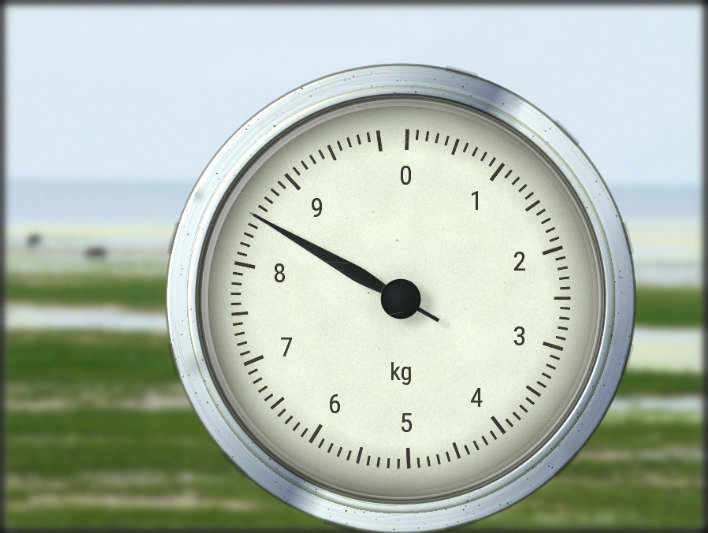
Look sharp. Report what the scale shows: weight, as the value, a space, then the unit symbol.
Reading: 8.5 kg
